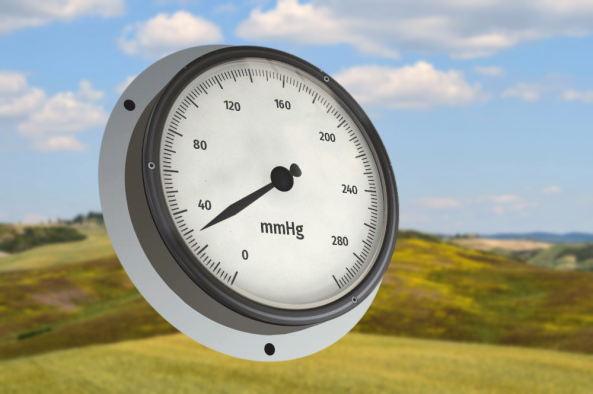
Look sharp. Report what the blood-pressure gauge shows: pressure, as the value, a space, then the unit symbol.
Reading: 28 mmHg
